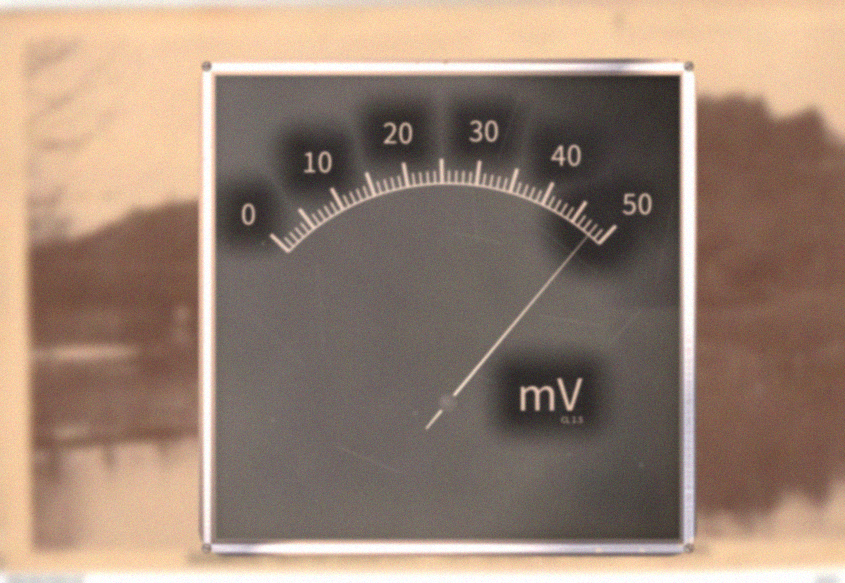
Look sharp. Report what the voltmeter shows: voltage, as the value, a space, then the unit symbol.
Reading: 48 mV
